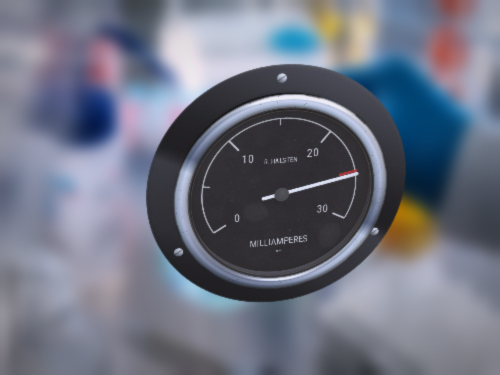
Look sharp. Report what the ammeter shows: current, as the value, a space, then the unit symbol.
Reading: 25 mA
